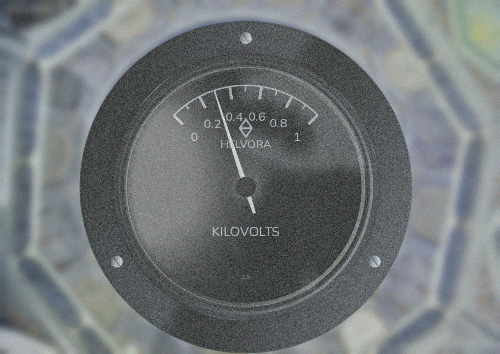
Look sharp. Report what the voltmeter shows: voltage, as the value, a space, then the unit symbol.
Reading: 0.3 kV
